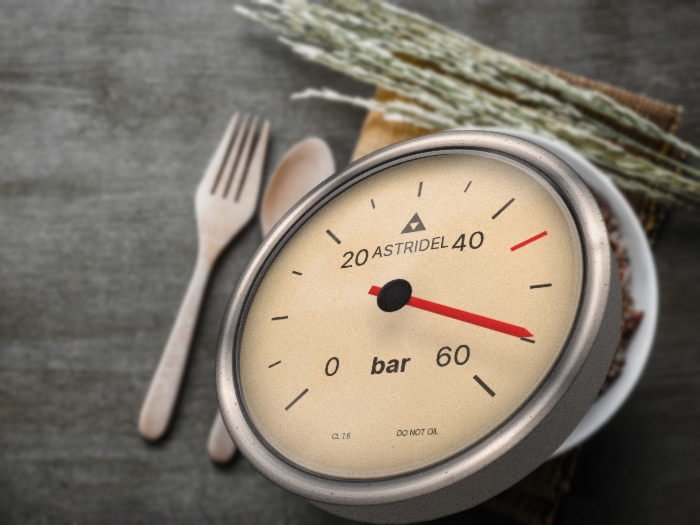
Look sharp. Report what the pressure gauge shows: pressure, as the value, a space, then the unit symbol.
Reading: 55 bar
